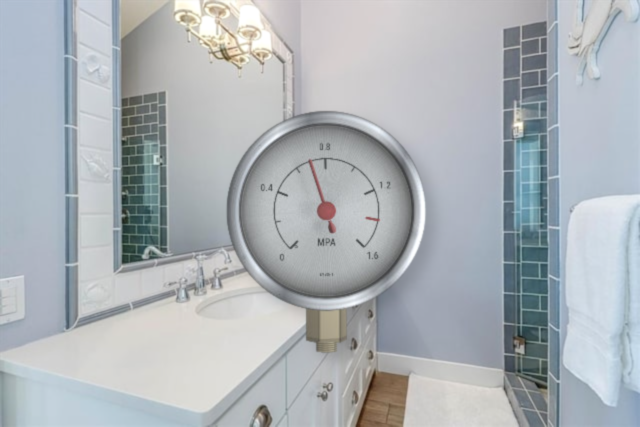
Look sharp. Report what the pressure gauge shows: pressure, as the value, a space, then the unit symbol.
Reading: 0.7 MPa
